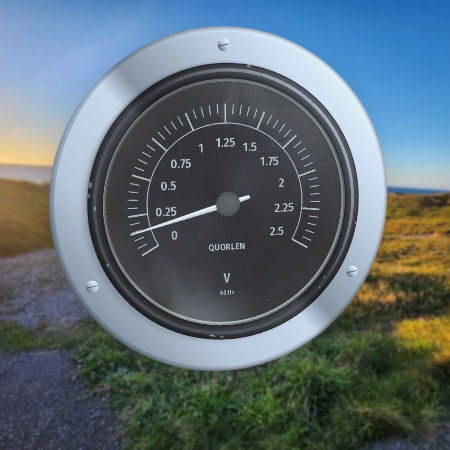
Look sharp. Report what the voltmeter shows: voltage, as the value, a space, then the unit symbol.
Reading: 0.15 V
